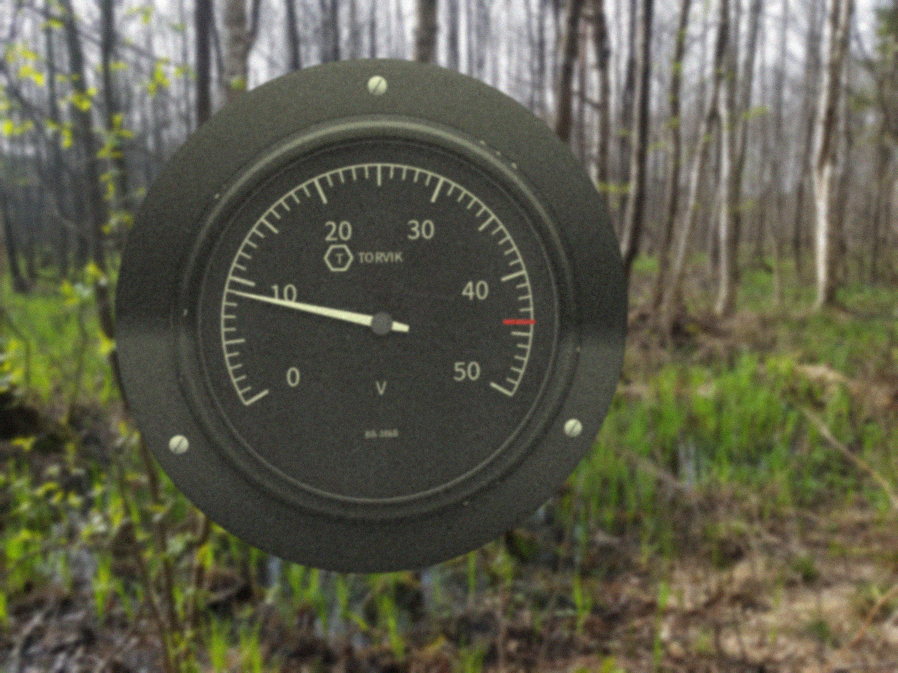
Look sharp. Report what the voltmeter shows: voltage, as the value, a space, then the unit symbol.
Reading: 9 V
